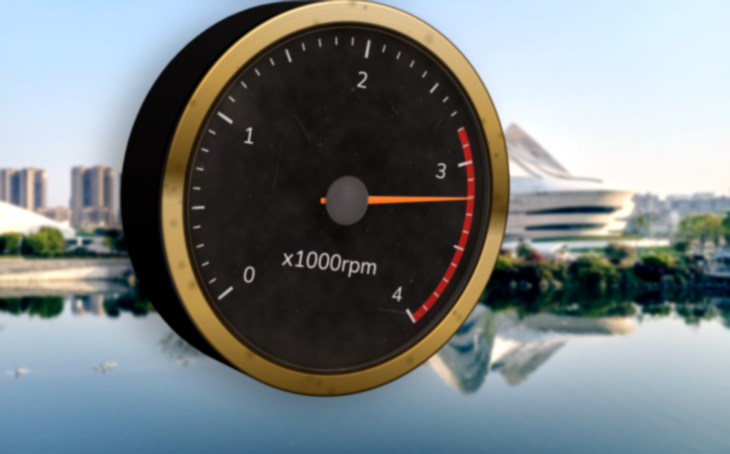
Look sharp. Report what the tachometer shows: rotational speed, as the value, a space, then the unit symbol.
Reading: 3200 rpm
